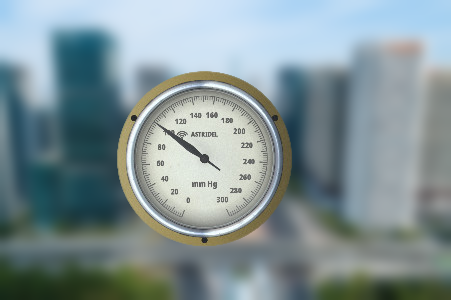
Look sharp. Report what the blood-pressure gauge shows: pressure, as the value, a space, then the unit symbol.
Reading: 100 mmHg
